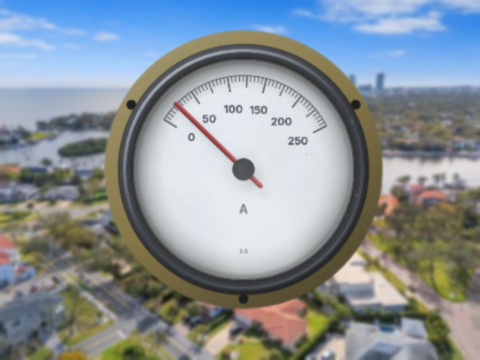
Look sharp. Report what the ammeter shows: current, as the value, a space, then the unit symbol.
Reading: 25 A
